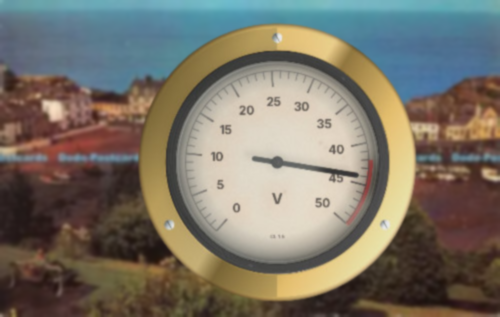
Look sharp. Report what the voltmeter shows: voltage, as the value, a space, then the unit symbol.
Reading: 44 V
